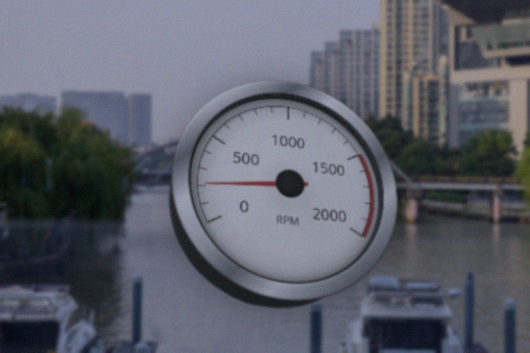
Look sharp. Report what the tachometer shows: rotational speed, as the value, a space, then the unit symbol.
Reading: 200 rpm
